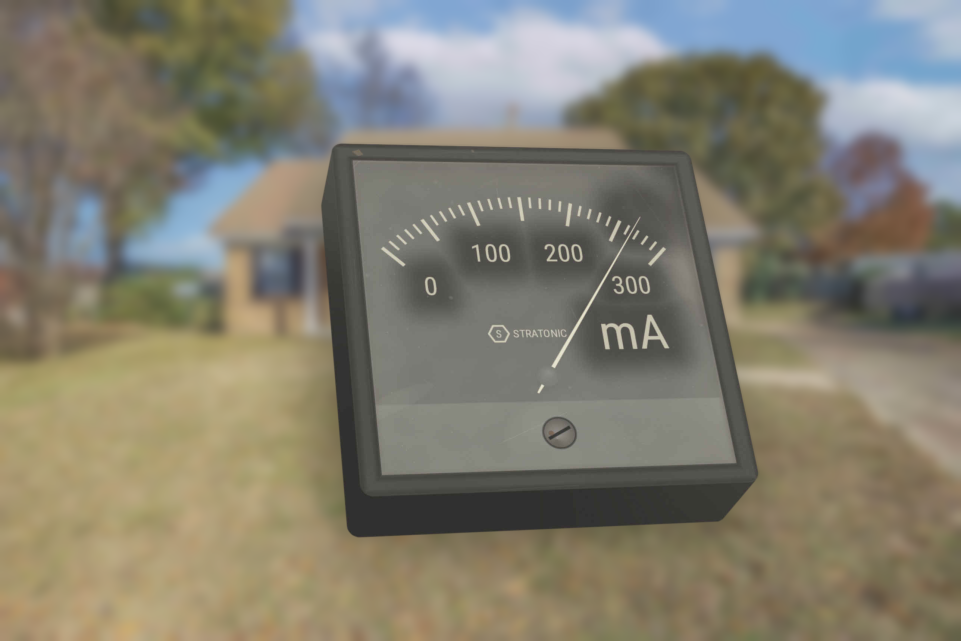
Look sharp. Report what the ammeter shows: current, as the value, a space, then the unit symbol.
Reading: 265 mA
